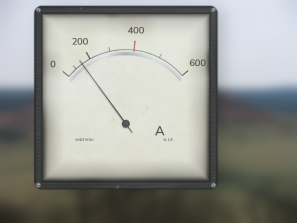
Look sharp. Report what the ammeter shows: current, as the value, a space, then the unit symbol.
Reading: 150 A
